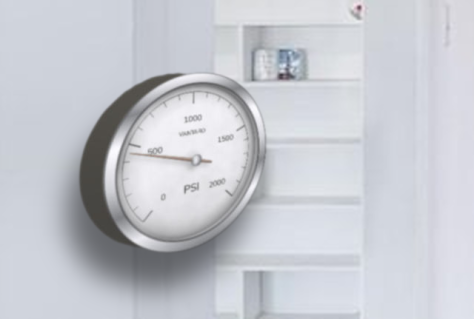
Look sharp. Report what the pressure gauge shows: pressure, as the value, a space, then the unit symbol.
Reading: 450 psi
